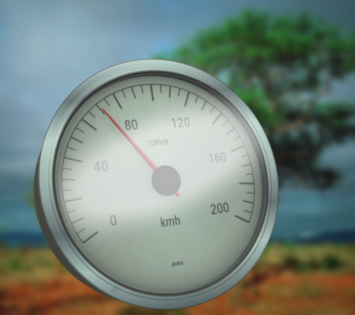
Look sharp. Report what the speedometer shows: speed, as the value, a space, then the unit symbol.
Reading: 70 km/h
